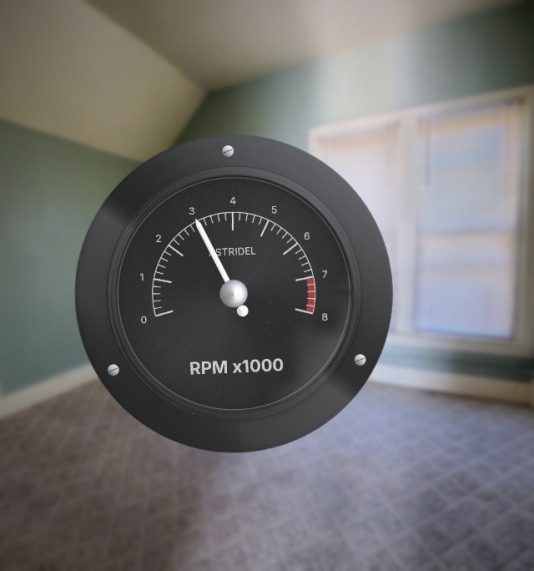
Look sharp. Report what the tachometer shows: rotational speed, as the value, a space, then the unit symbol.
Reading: 3000 rpm
